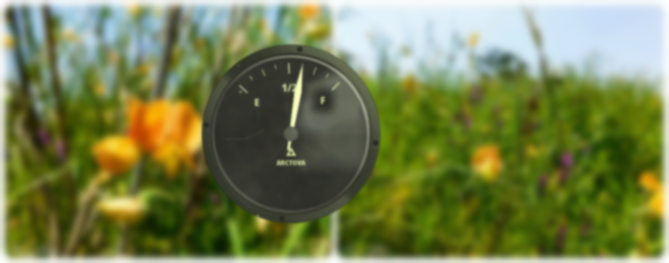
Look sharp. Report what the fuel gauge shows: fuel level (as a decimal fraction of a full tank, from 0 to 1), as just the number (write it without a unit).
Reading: 0.625
